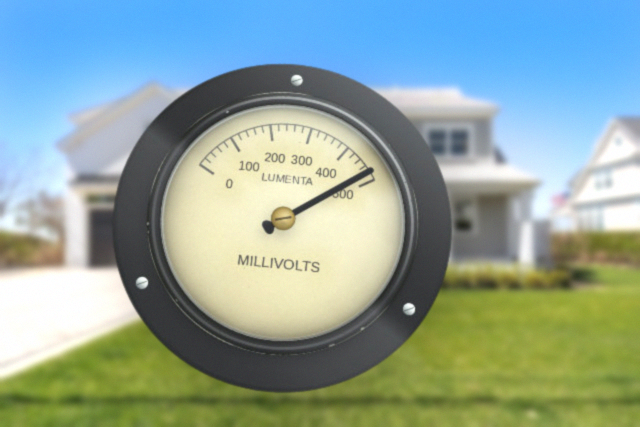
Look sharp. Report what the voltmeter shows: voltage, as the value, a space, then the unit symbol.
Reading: 480 mV
